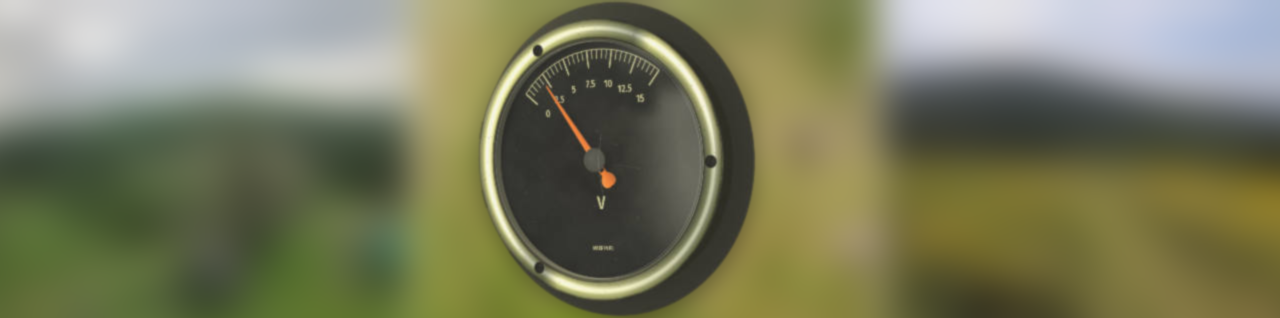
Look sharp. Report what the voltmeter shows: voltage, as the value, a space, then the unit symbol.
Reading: 2.5 V
